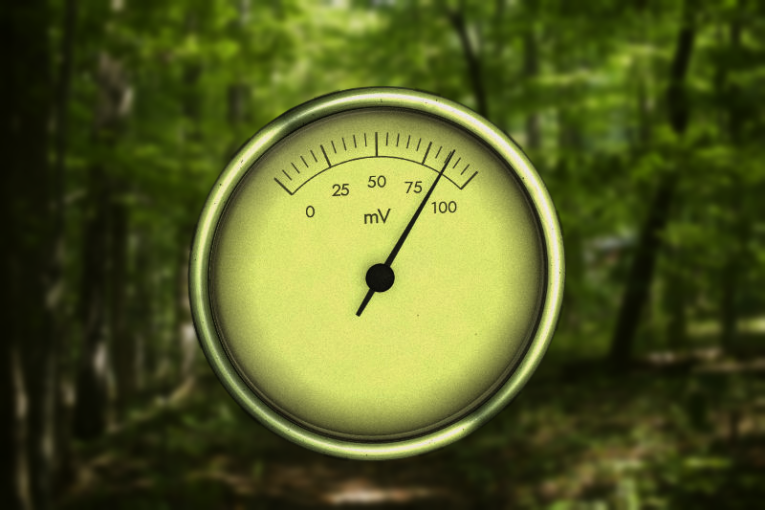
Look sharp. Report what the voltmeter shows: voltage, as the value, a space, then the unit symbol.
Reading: 85 mV
